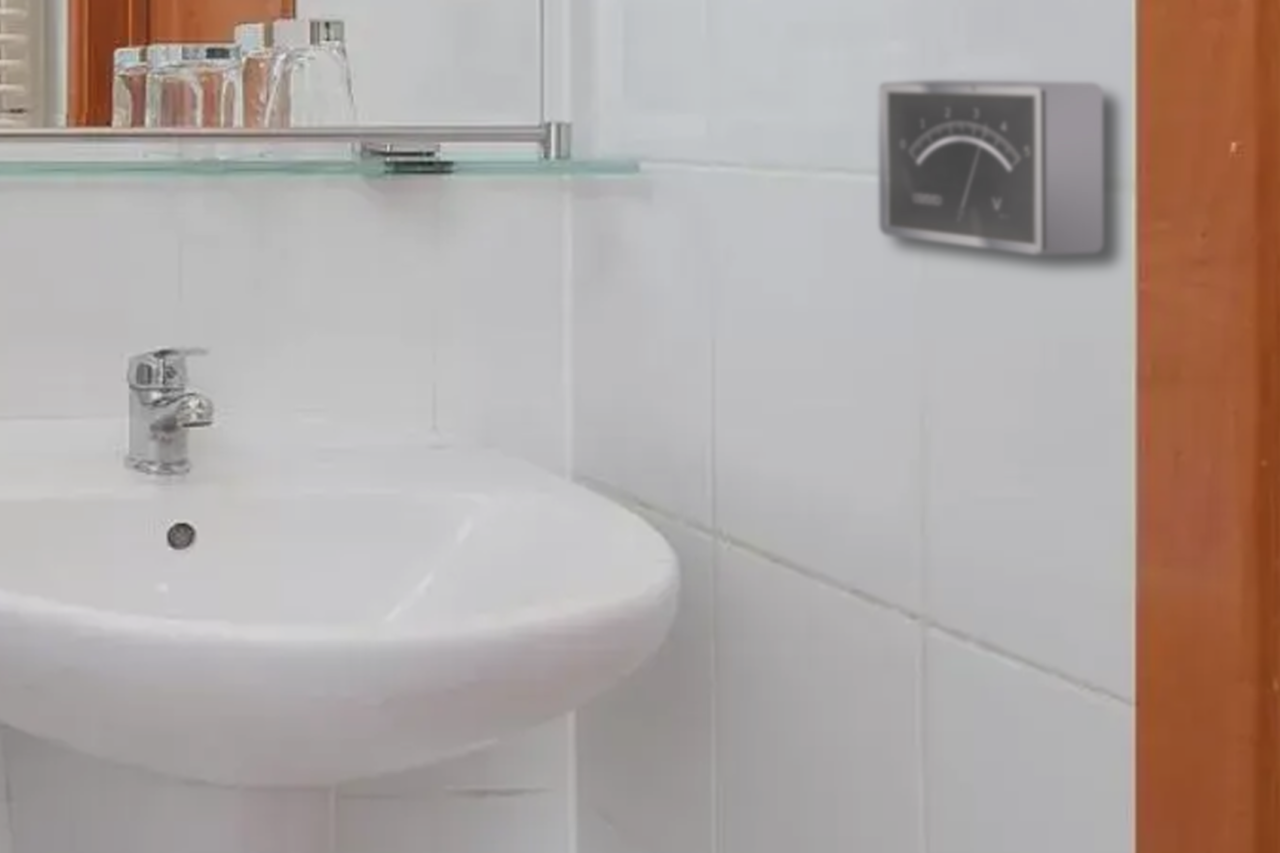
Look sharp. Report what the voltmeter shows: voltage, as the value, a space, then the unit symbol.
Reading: 3.5 V
